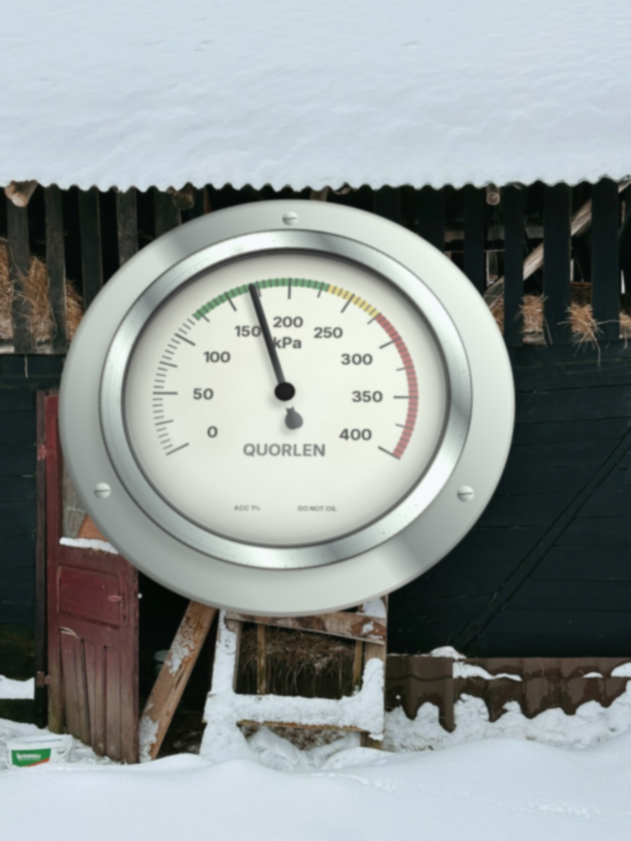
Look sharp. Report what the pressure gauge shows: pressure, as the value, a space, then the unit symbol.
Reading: 170 kPa
